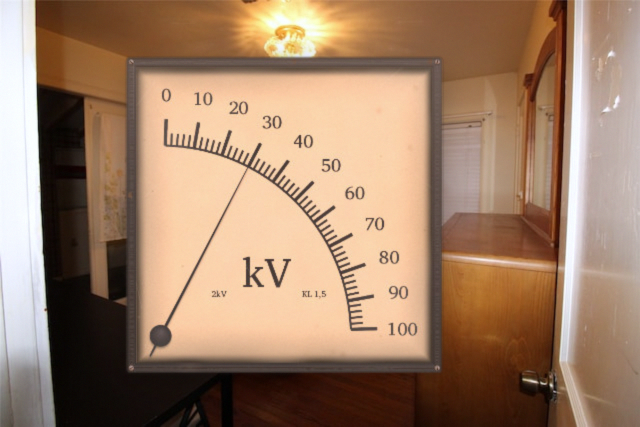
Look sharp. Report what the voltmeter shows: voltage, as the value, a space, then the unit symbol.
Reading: 30 kV
